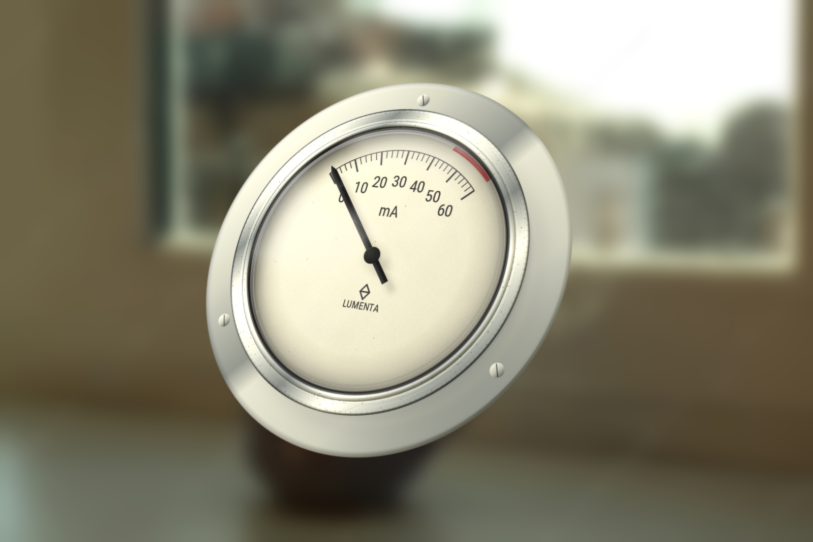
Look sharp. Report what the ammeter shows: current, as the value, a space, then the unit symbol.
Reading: 2 mA
